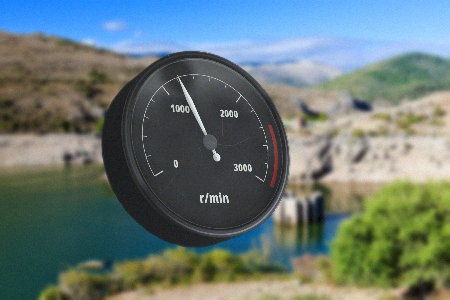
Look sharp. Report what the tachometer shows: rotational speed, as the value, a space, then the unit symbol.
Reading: 1200 rpm
